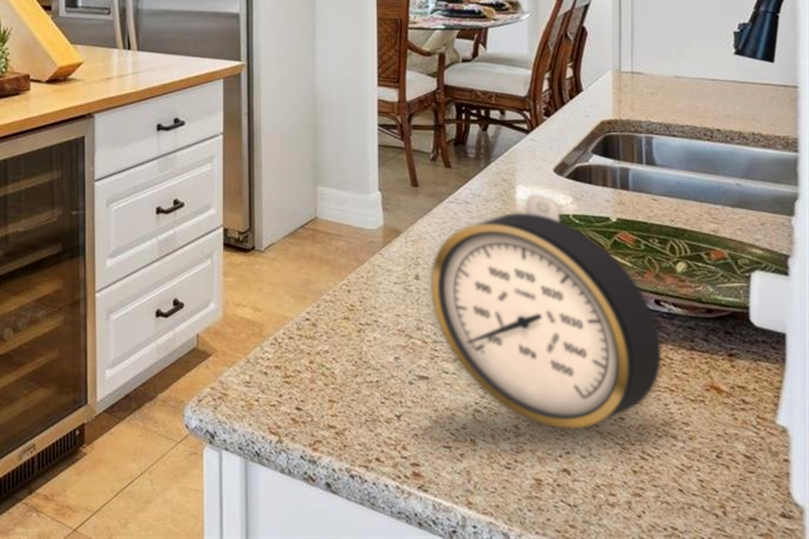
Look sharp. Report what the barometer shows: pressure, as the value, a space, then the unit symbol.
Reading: 972 hPa
